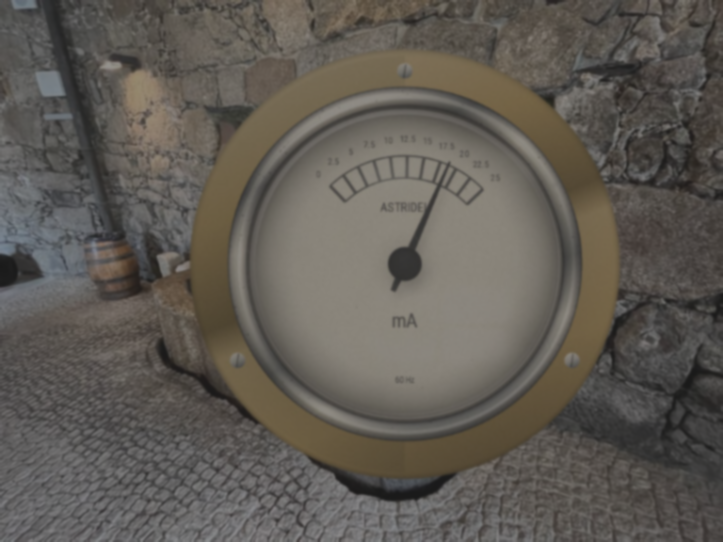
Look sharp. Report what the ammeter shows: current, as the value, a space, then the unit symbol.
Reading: 18.75 mA
